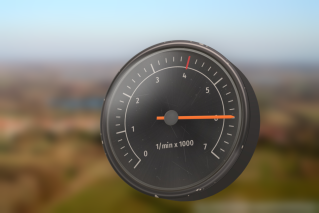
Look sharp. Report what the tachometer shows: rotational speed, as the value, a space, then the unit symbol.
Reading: 6000 rpm
